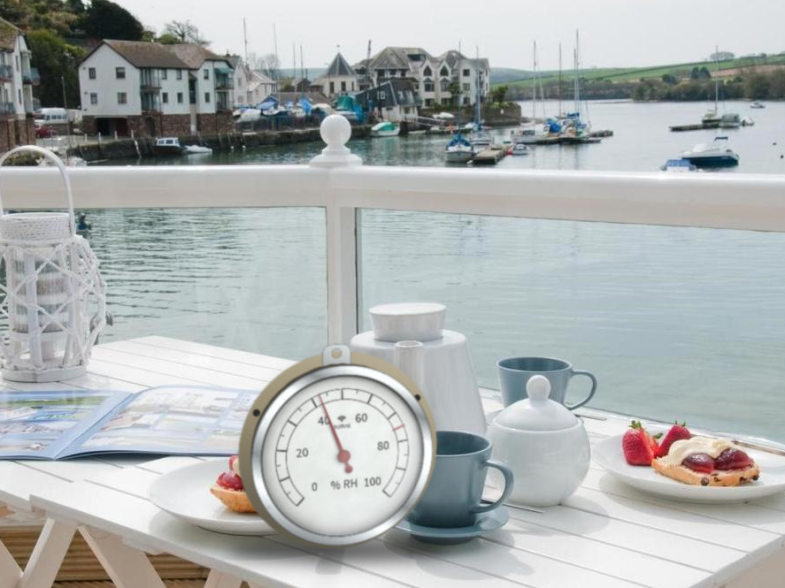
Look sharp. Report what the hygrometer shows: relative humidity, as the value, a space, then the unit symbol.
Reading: 42.5 %
